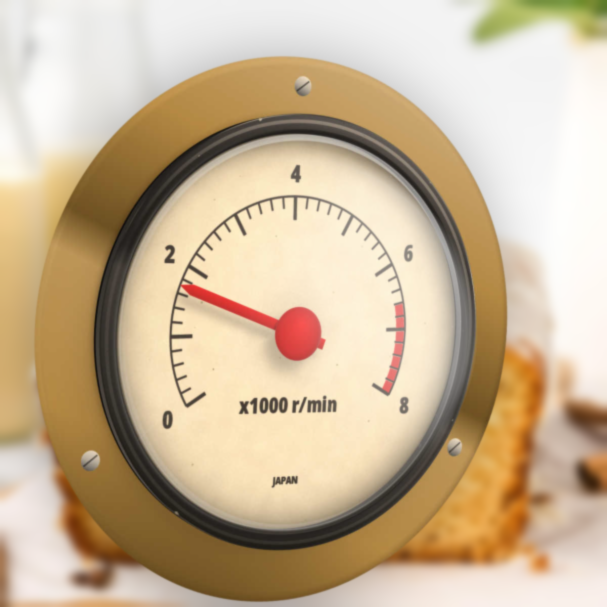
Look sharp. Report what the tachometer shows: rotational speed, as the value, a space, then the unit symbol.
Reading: 1700 rpm
